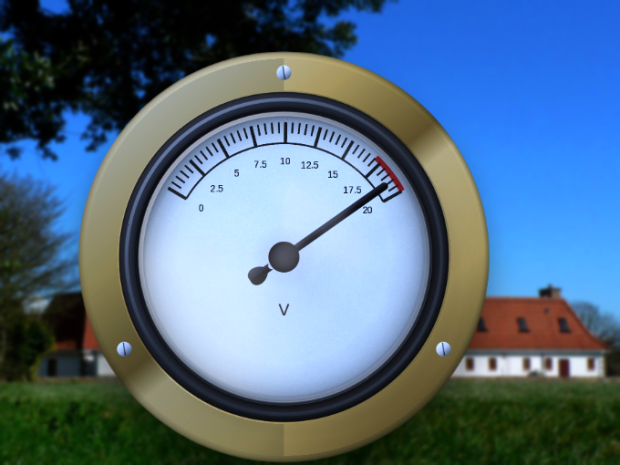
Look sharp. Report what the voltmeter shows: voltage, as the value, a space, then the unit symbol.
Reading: 19 V
